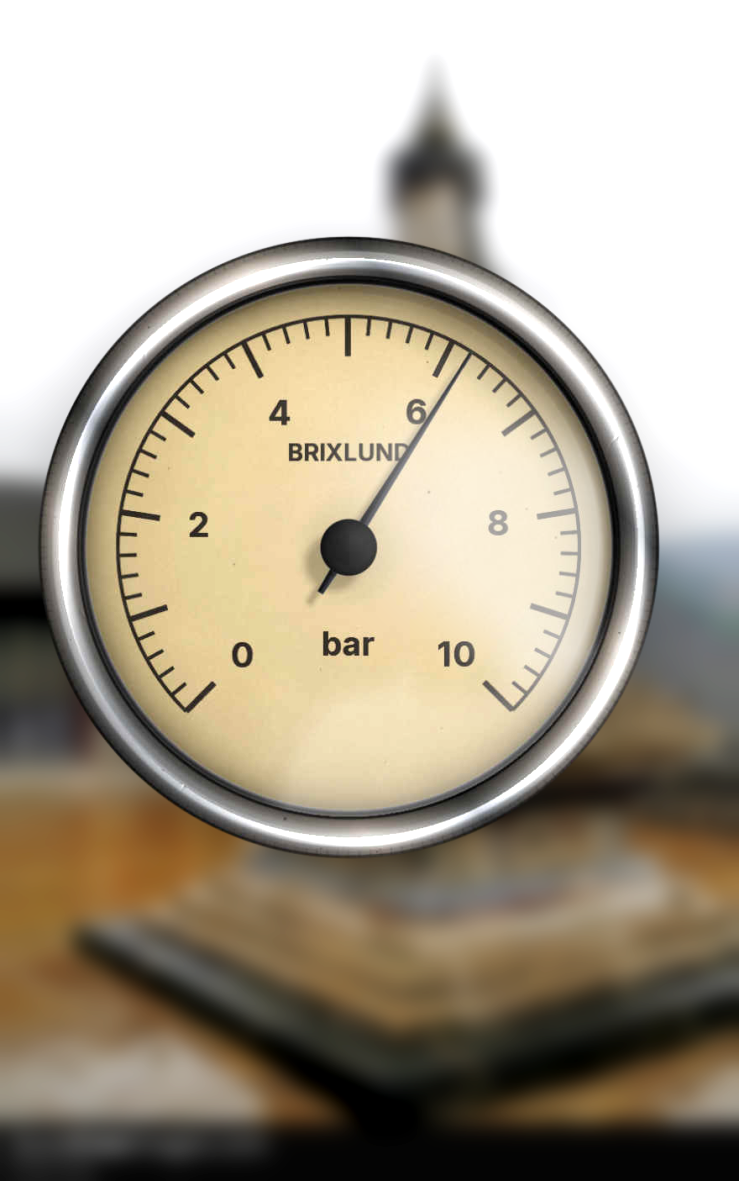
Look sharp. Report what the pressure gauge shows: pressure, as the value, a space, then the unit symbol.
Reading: 6.2 bar
